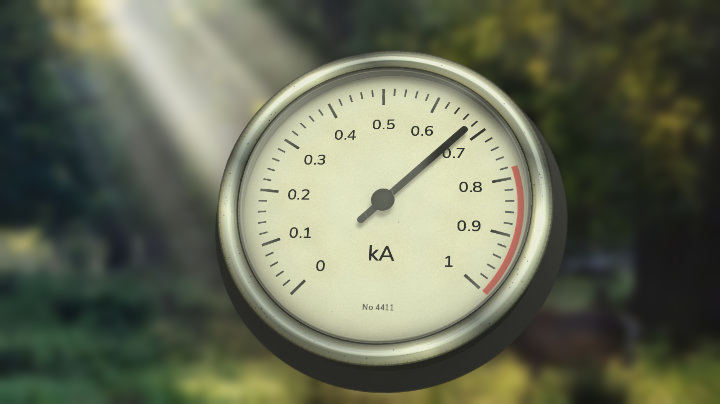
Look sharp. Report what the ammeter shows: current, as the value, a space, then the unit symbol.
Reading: 0.68 kA
